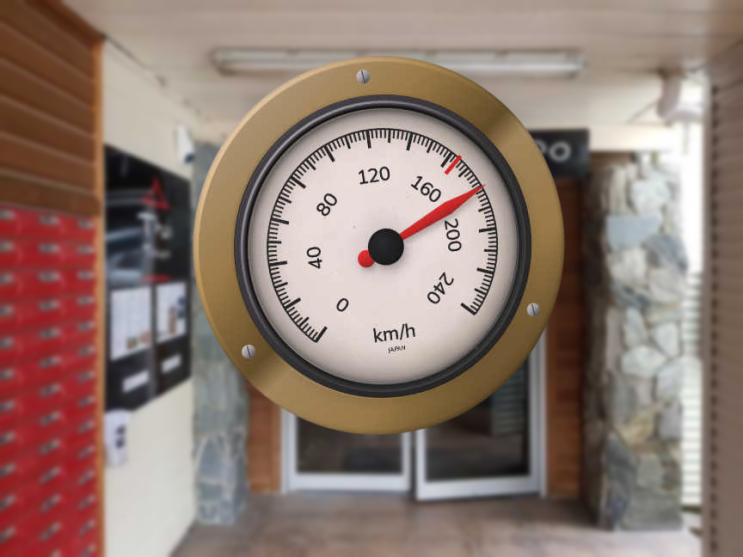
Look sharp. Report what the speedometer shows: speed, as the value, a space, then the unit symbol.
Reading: 180 km/h
